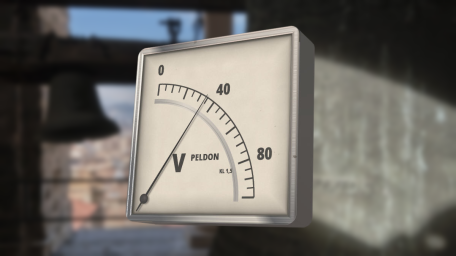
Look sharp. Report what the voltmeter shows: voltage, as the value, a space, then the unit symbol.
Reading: 35 V
